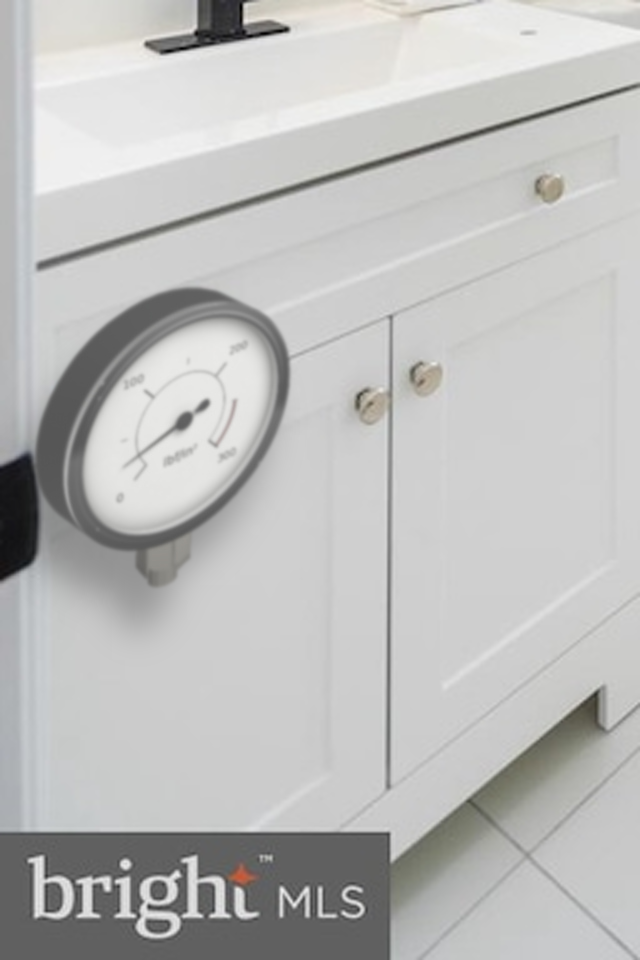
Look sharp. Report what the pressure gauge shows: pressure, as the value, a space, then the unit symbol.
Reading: 25 psi
